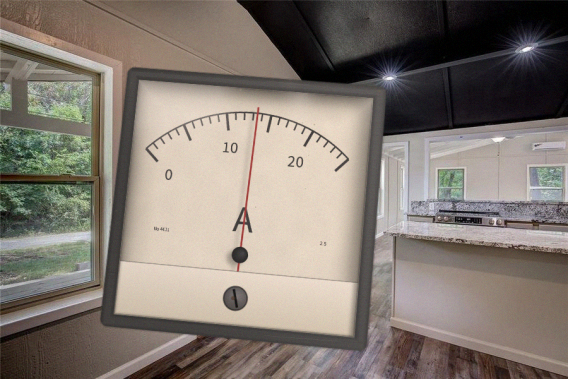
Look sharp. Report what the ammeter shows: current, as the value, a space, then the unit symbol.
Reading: 13.5 A
